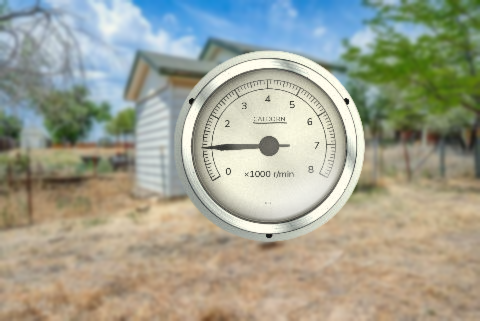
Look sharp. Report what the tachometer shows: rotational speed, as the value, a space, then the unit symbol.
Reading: 1000 rpm
